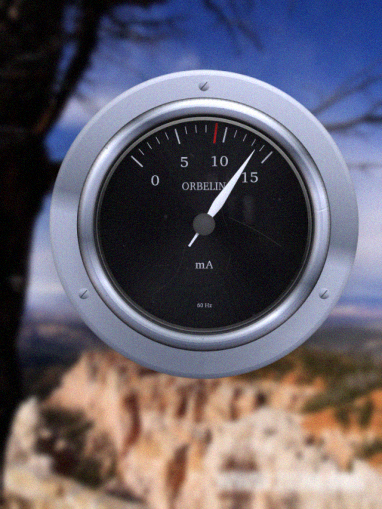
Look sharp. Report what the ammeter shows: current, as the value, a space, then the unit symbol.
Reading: 13.5 mA
